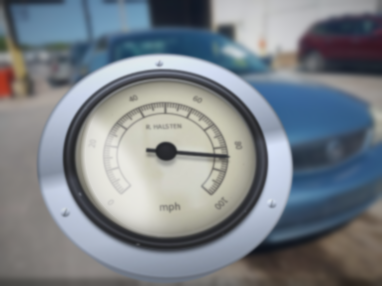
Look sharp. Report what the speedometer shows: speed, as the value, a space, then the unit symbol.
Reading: 85 mph
